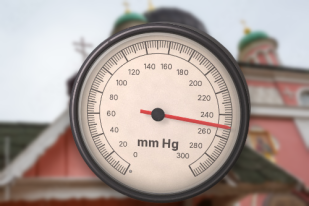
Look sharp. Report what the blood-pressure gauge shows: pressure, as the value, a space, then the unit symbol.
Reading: 250 mmHg
